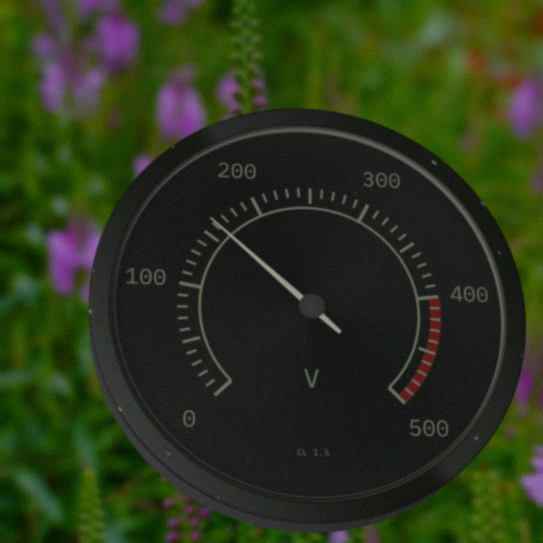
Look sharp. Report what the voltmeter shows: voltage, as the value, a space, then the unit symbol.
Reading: 160 V
